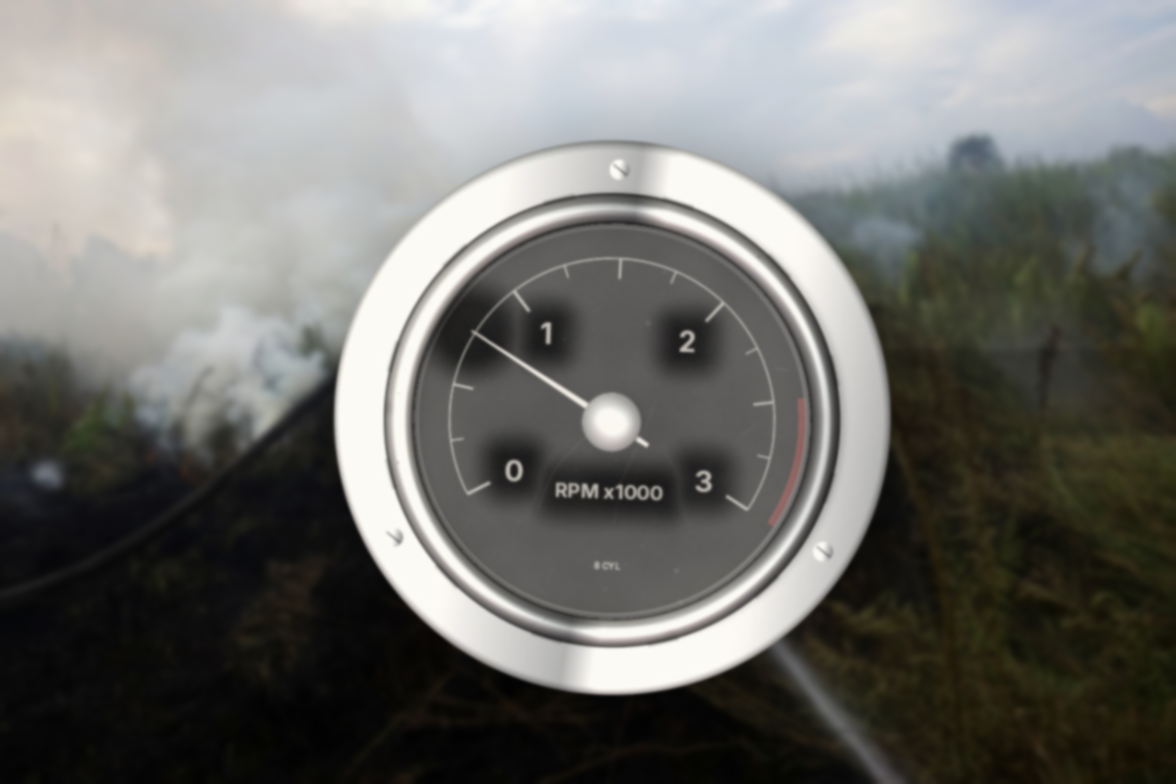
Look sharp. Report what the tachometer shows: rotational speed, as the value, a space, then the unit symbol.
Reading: 750 rpm
